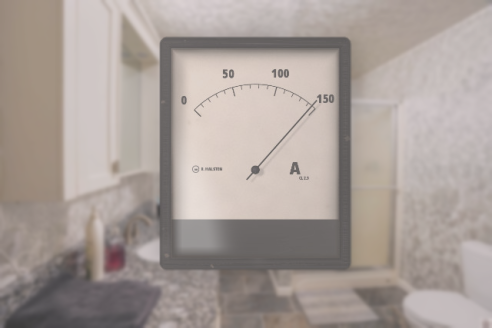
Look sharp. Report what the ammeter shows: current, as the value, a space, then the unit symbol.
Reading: 145 A
